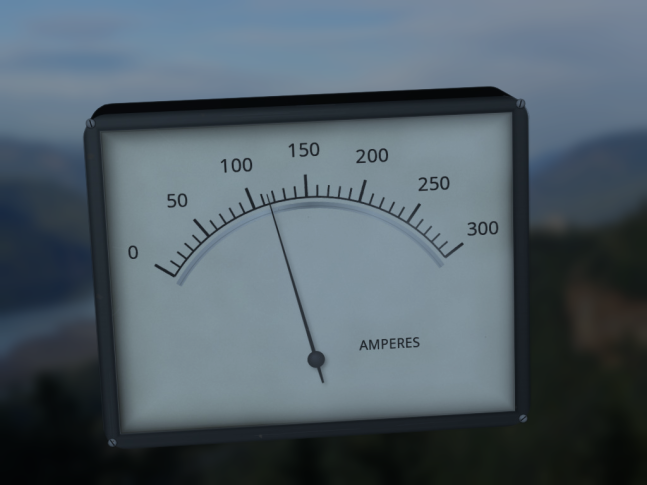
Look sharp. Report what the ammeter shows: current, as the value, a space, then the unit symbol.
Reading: 115 A
